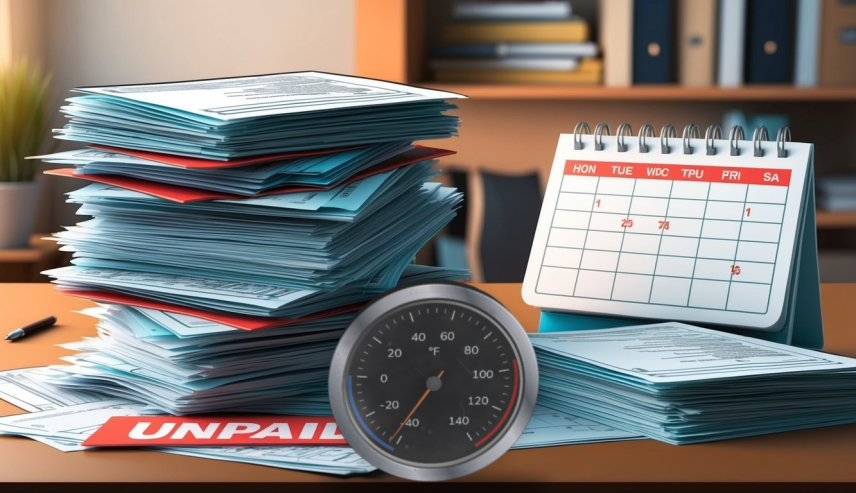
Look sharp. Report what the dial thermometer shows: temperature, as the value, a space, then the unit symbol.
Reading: -36 °F
